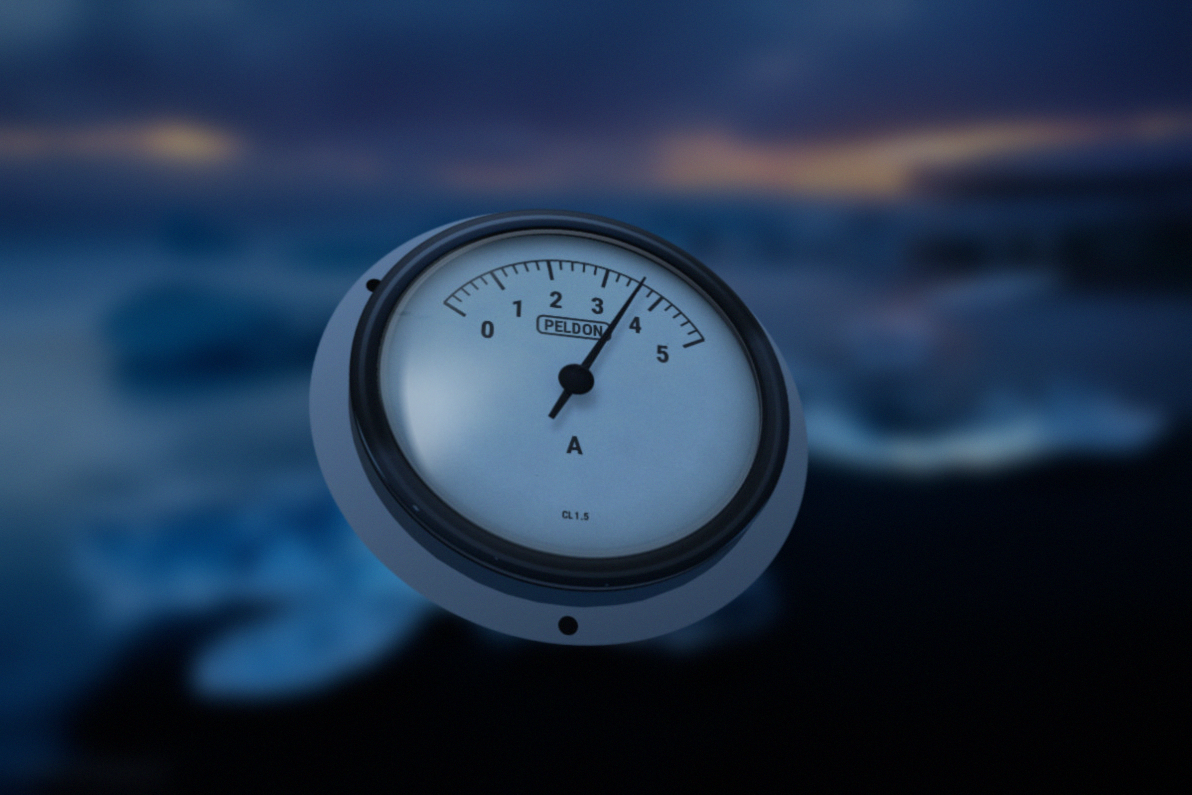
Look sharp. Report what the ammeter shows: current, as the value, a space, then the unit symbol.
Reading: 3.6 A
